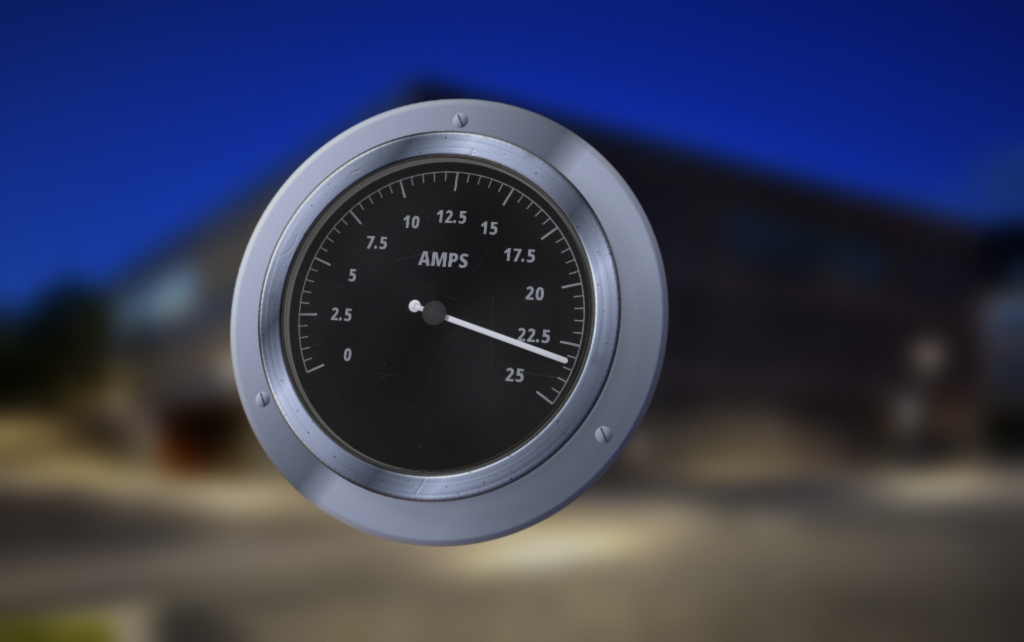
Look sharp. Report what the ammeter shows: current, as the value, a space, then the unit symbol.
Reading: 23.25 A
